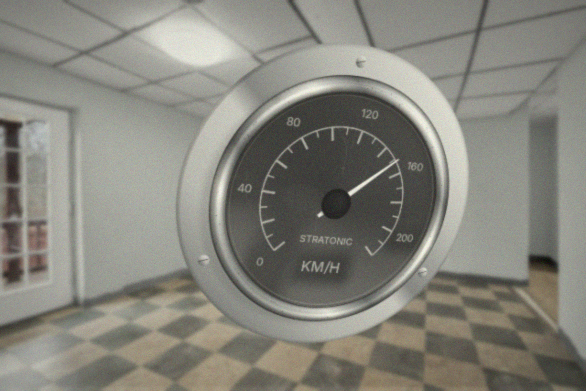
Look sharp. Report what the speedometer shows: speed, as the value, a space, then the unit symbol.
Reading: 150 km/h
